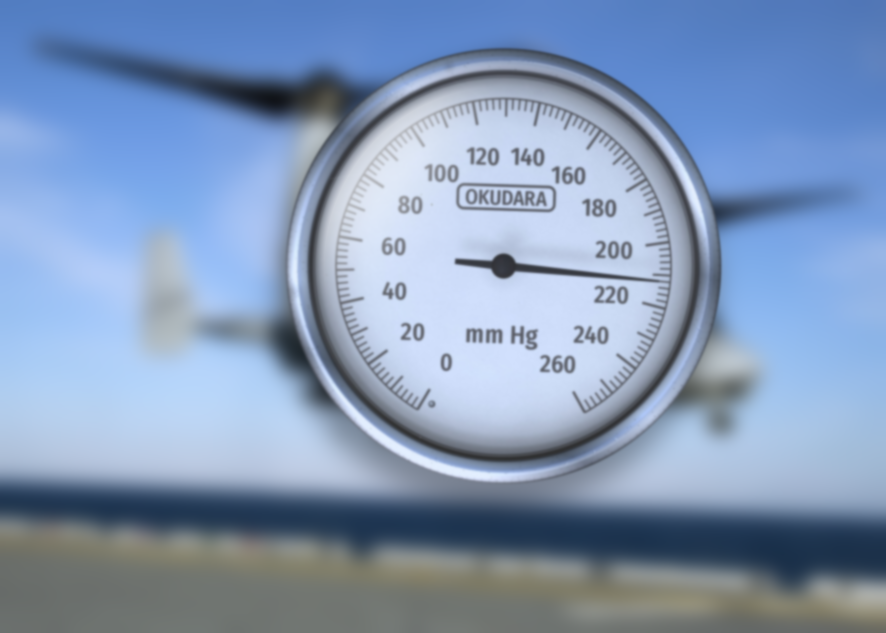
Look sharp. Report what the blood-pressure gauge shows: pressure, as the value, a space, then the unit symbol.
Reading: 212 mmHg
